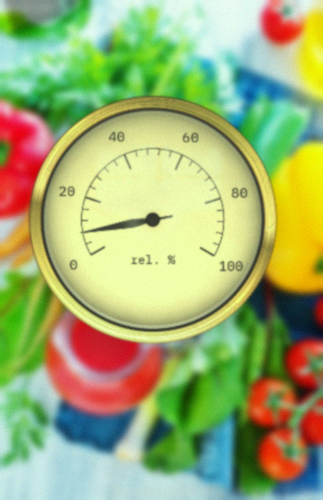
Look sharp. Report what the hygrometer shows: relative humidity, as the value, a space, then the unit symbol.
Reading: 8 %
